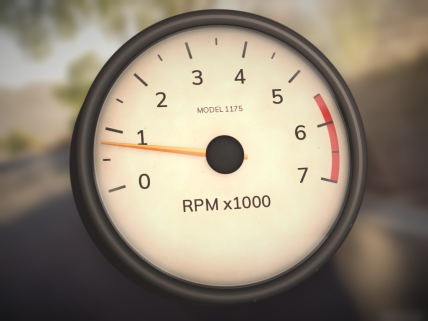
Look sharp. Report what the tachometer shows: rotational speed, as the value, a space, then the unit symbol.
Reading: 750 rpm
